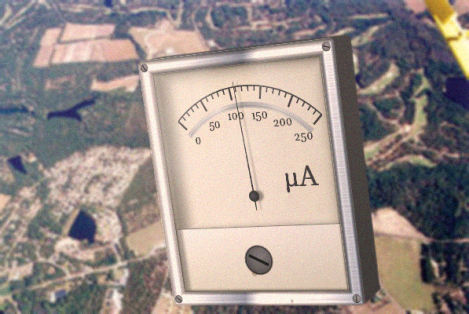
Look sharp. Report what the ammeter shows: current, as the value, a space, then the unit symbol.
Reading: 110 µA
